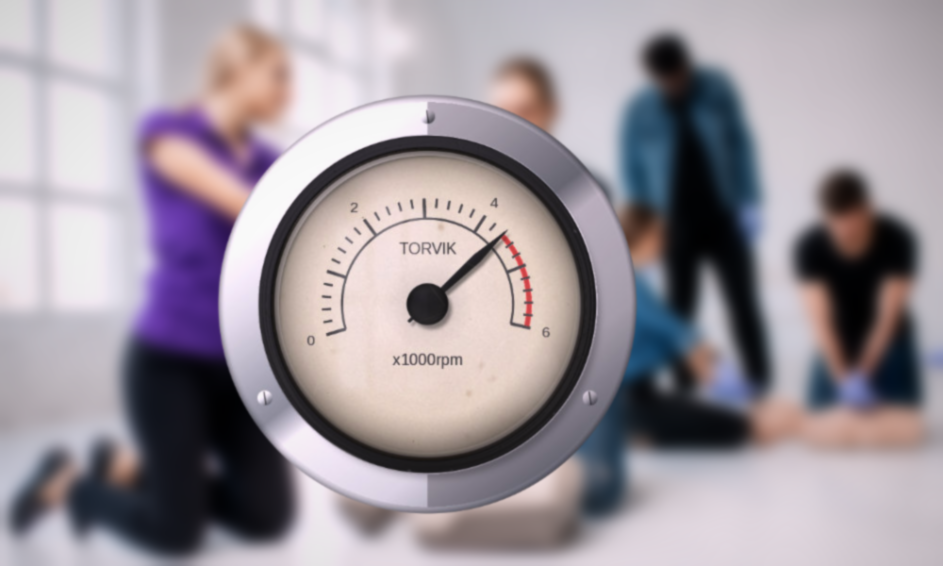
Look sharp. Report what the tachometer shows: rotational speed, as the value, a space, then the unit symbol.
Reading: 4400 rpm
